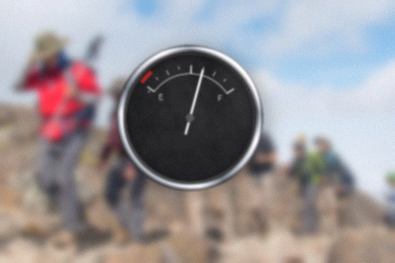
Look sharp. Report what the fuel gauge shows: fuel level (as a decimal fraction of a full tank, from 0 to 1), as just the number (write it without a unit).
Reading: 0.625
